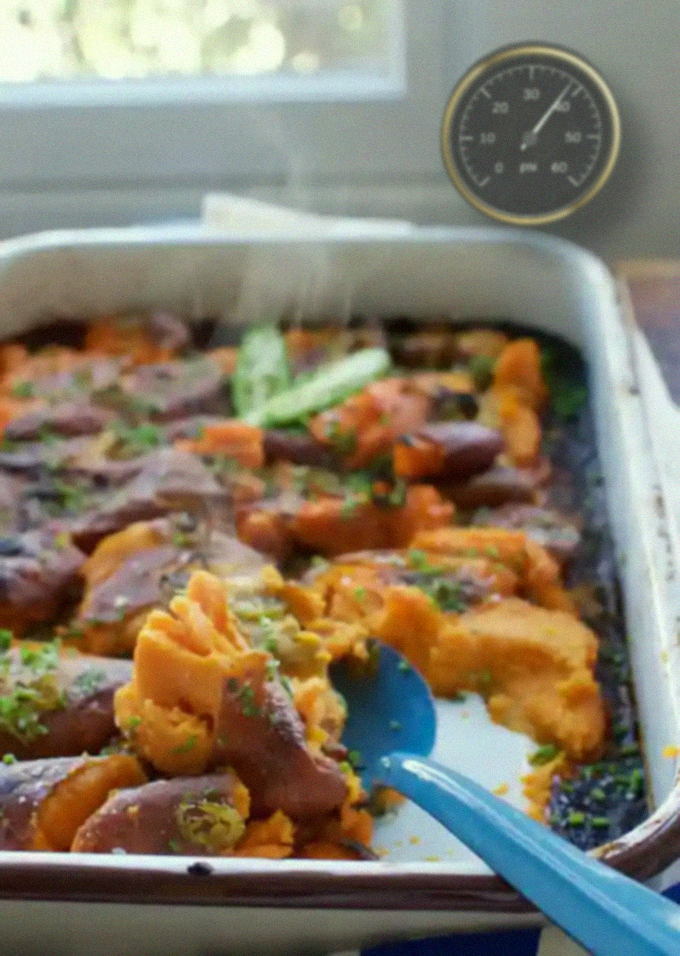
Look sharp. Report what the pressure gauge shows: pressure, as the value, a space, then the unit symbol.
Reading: 38 psi
